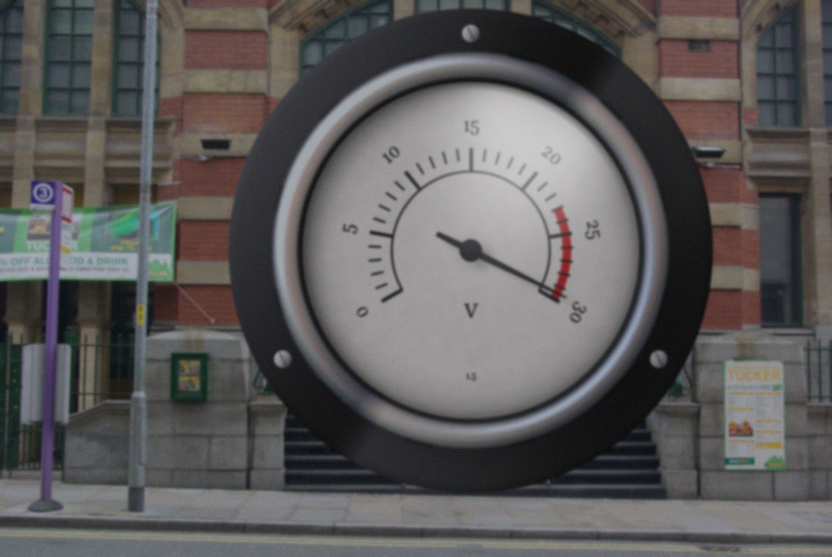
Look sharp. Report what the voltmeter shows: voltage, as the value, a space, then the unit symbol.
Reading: 29.5 V
